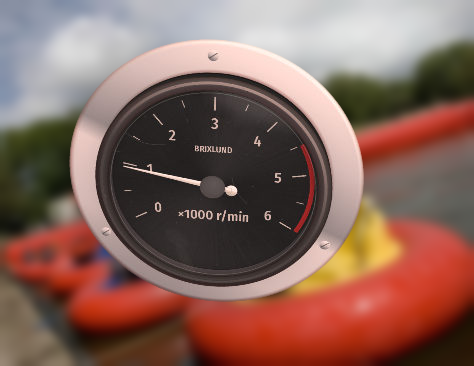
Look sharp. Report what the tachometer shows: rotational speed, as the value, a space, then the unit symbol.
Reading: 1000 rpm
